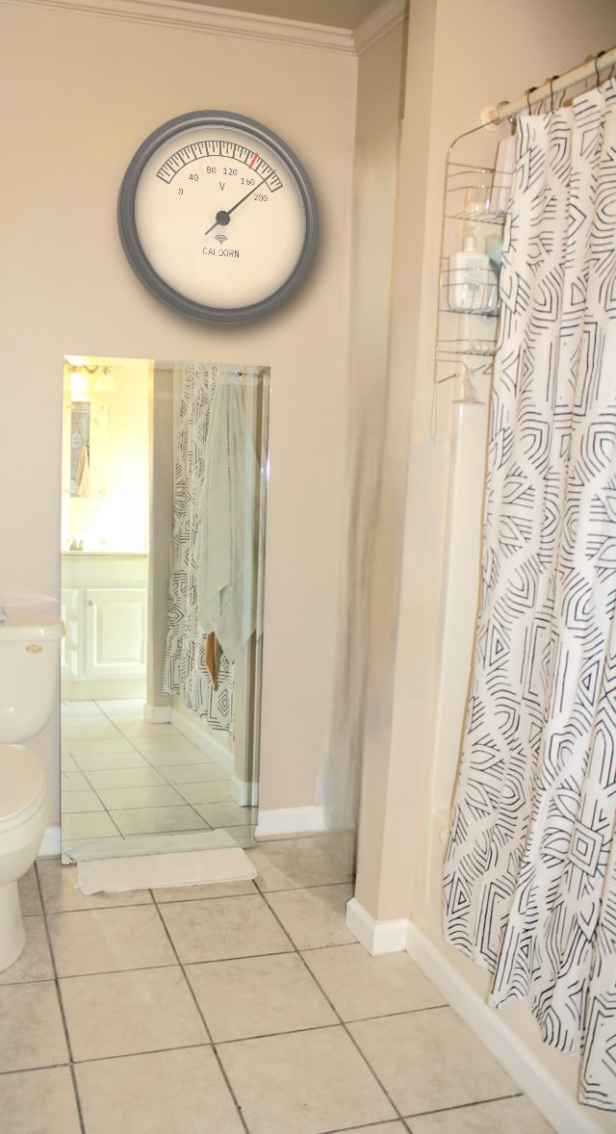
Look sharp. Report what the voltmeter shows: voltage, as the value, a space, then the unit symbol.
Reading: 180 V
